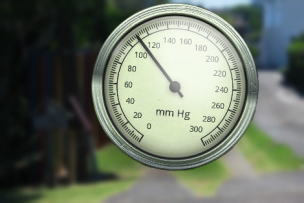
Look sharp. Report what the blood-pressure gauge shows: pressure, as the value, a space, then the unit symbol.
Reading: 110 mmHg
